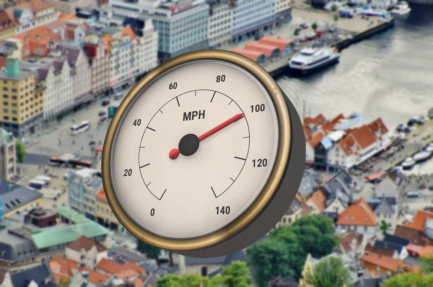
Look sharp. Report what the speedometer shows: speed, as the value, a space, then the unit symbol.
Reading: 100 mph
